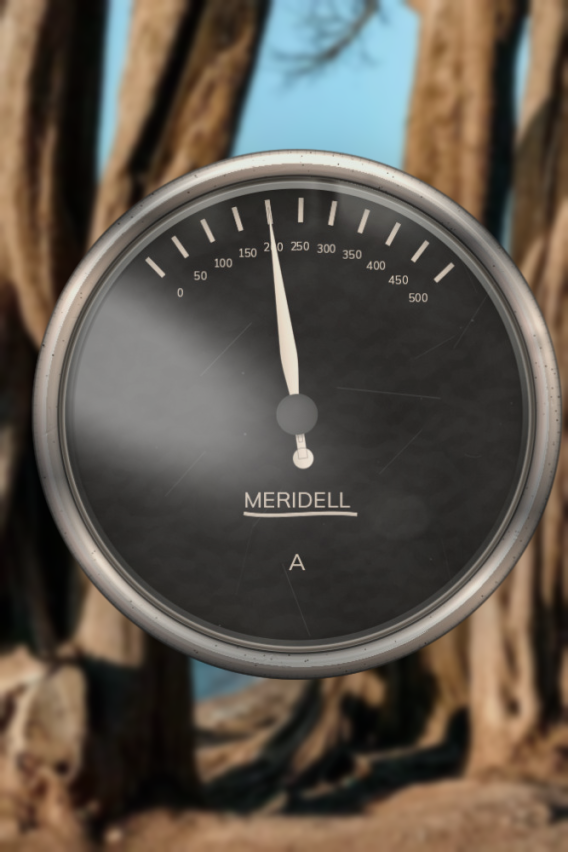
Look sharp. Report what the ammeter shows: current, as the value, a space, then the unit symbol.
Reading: 200 A
